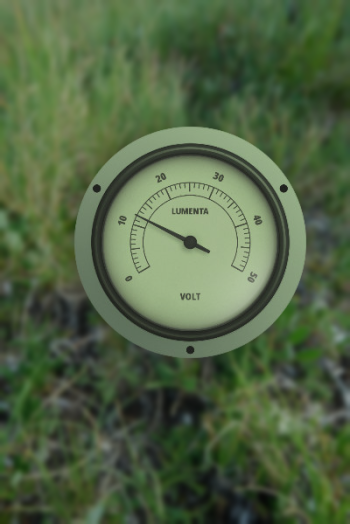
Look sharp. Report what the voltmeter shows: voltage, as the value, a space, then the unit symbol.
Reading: 12 V
